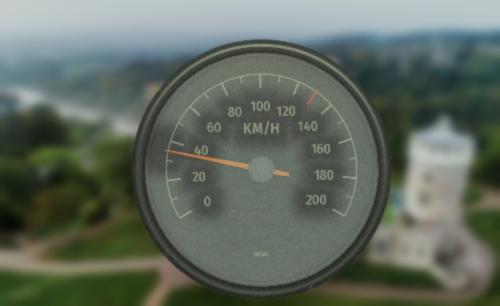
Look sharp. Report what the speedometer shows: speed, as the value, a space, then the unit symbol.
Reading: 35 km/h
